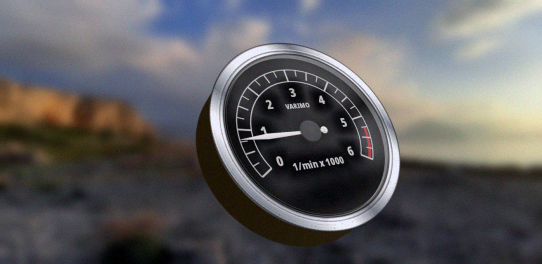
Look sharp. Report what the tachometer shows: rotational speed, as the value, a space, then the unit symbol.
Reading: 750 rpm
